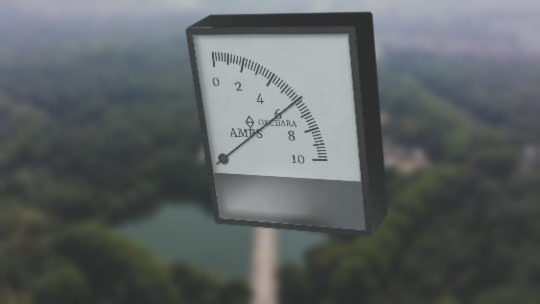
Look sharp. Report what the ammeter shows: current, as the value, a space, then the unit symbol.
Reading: 6 A
